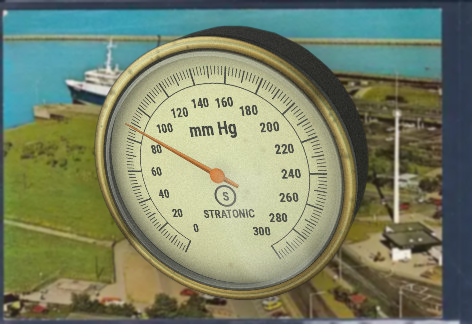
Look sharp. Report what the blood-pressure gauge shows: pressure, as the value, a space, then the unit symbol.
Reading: 90 mmHg
